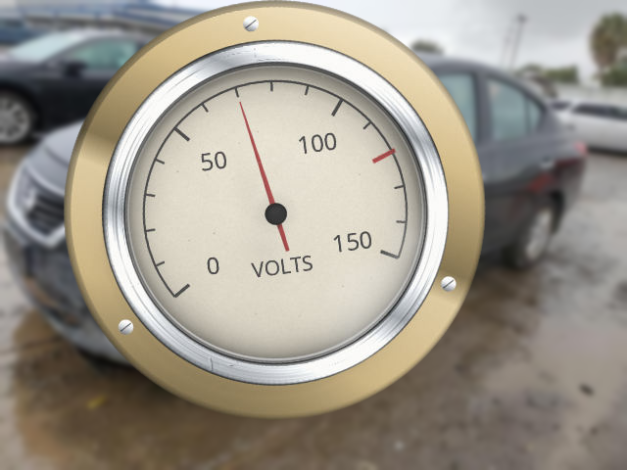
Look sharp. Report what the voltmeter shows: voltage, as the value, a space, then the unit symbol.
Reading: 70 V
